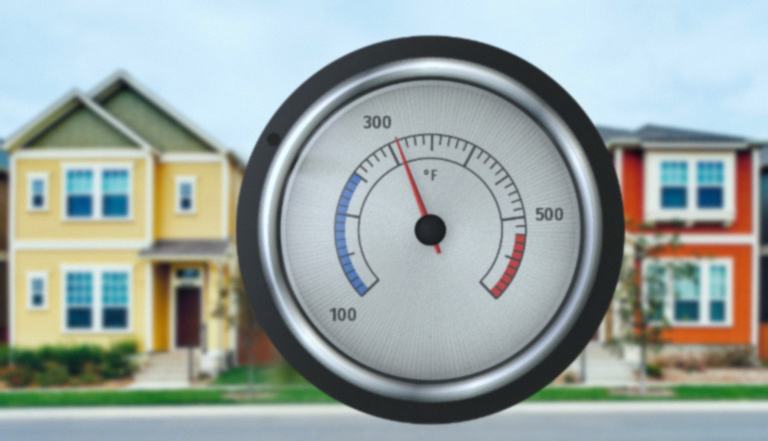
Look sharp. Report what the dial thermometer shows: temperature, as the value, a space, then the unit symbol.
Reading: 310 °F
